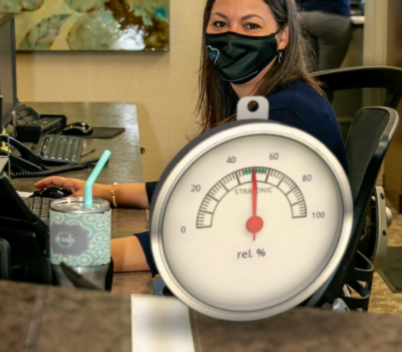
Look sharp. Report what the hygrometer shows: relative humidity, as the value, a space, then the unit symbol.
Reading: 50 %
